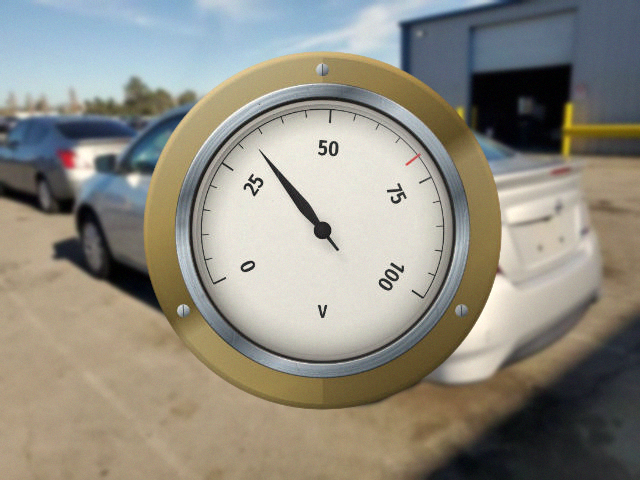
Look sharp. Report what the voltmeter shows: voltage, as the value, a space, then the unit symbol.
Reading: 32.5 V
